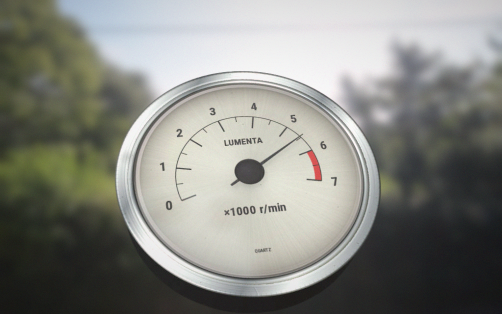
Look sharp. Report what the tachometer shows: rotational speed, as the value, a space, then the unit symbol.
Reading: 5500 rpm
